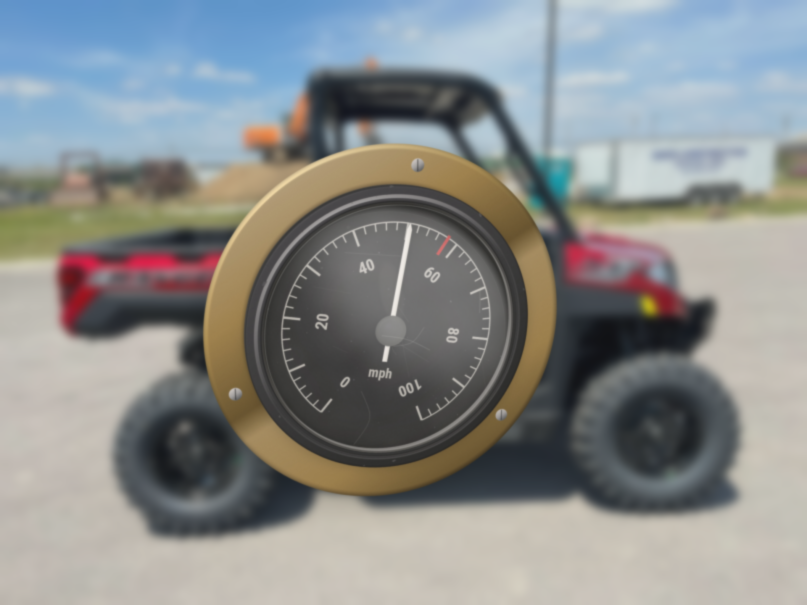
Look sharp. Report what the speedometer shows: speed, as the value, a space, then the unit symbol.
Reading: 50 mph
